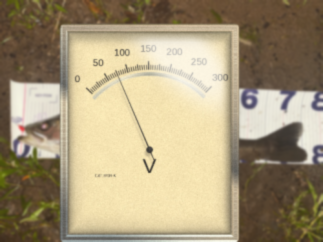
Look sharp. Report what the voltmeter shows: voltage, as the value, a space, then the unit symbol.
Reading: 75 V
